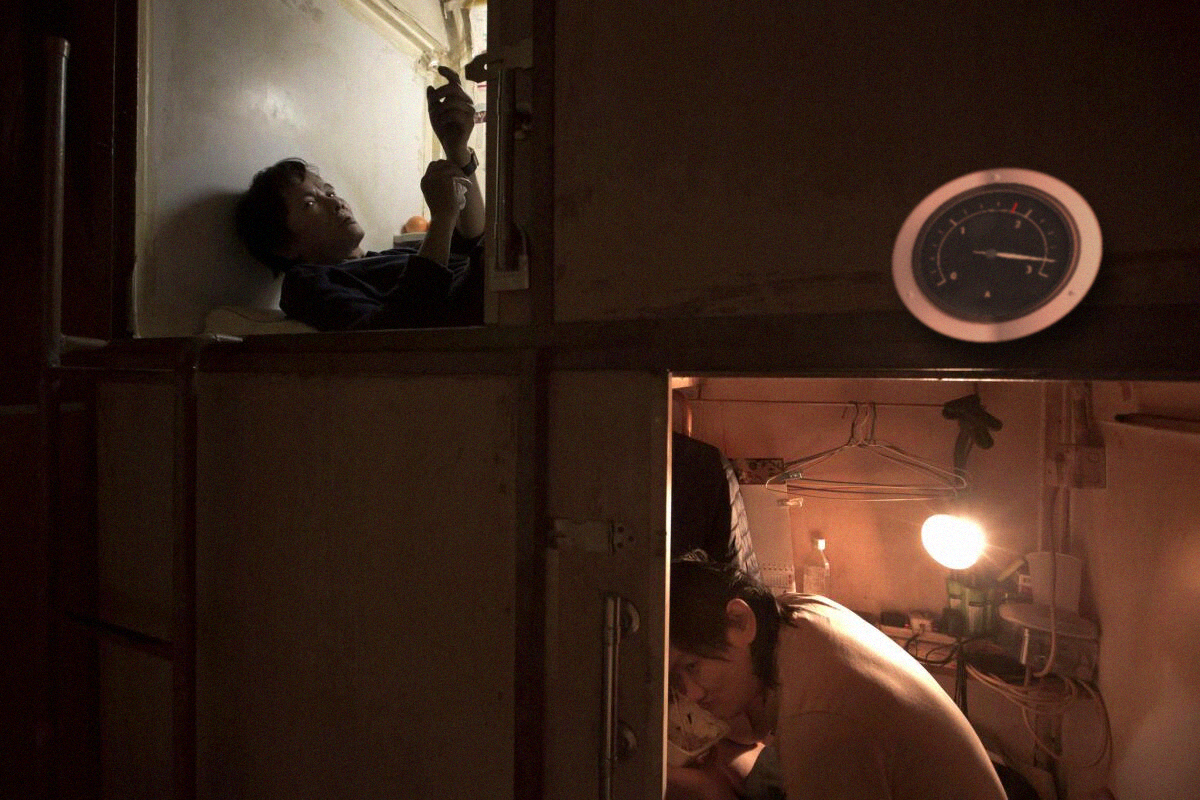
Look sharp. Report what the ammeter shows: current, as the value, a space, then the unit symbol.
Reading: 2.8 A
